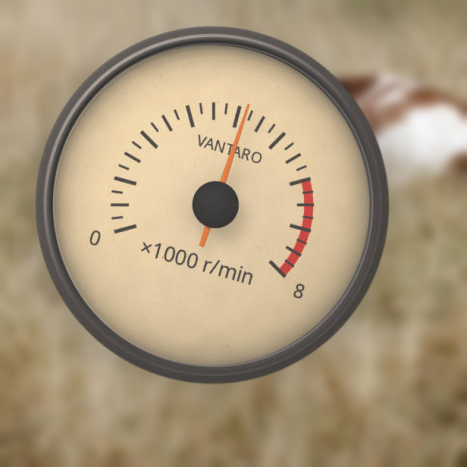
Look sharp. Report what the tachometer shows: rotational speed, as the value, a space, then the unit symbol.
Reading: 4125 rpm
